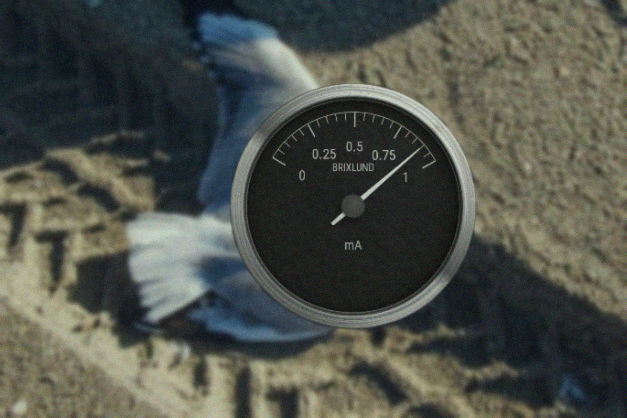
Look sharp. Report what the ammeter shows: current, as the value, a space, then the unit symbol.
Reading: 0.9 mA
